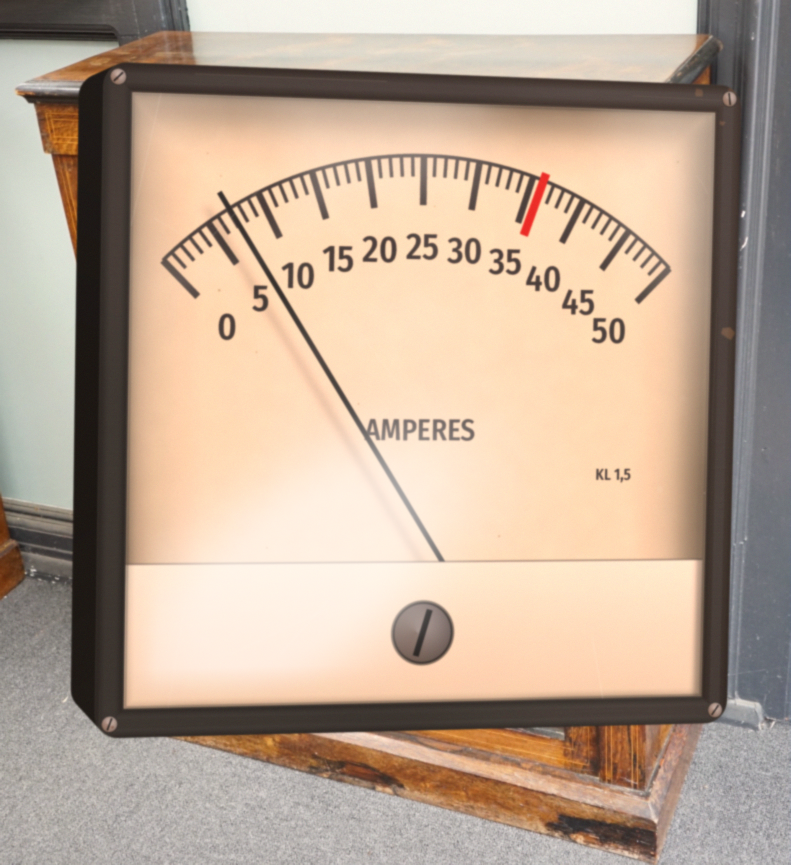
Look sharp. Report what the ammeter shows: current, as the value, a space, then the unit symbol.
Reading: 7 A
